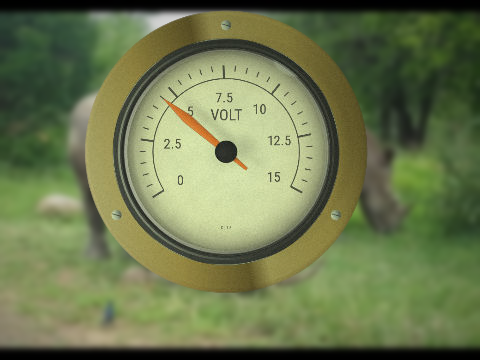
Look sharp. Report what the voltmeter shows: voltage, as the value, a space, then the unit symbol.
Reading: 4.5 V
